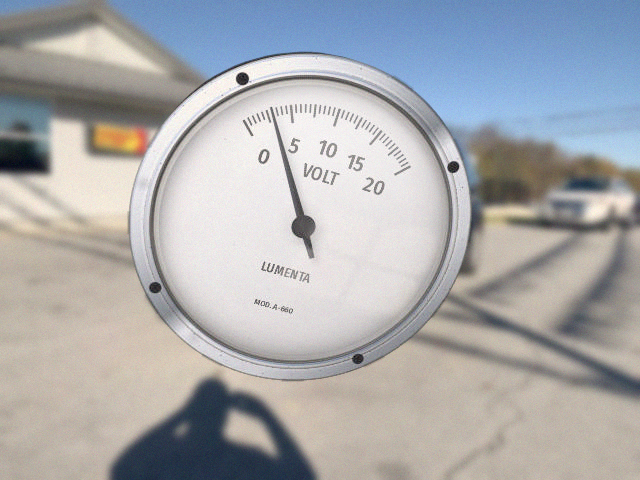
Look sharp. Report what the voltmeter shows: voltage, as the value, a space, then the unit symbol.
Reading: 3 V
